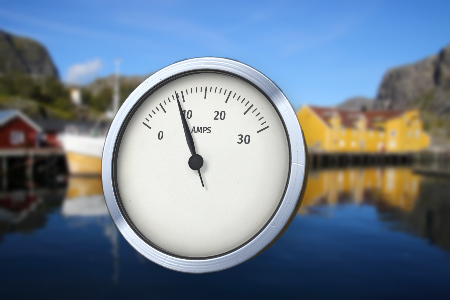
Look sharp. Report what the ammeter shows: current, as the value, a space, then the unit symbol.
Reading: 9 A
